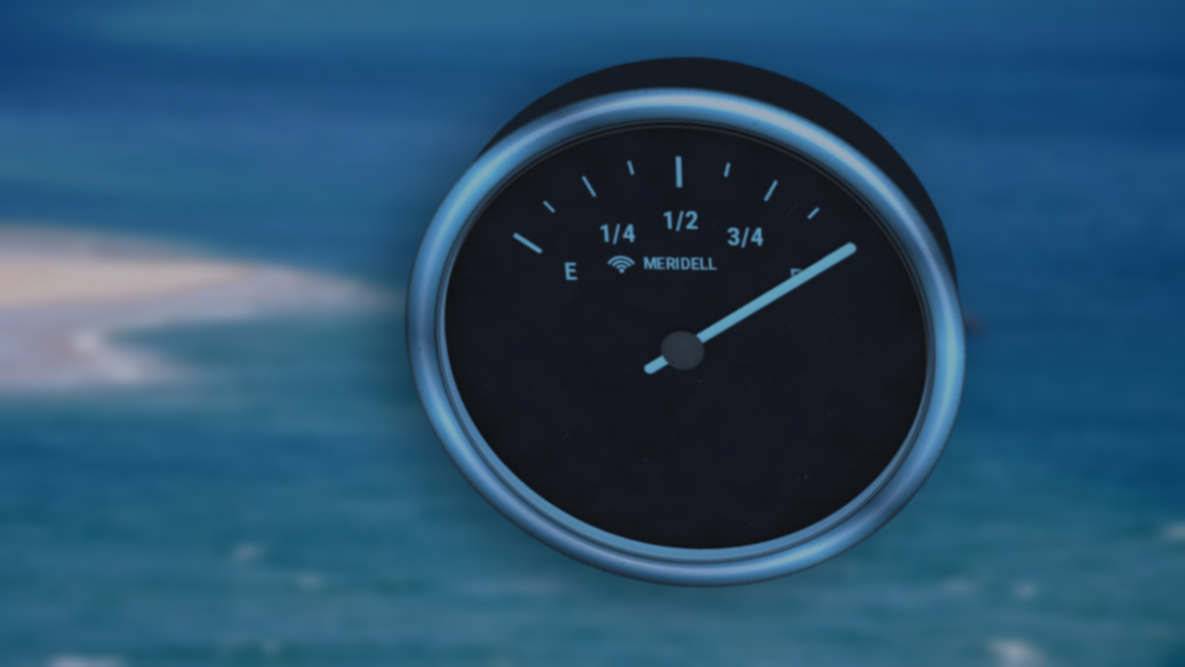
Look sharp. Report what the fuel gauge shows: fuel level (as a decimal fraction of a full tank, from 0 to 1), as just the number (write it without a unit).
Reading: 1
